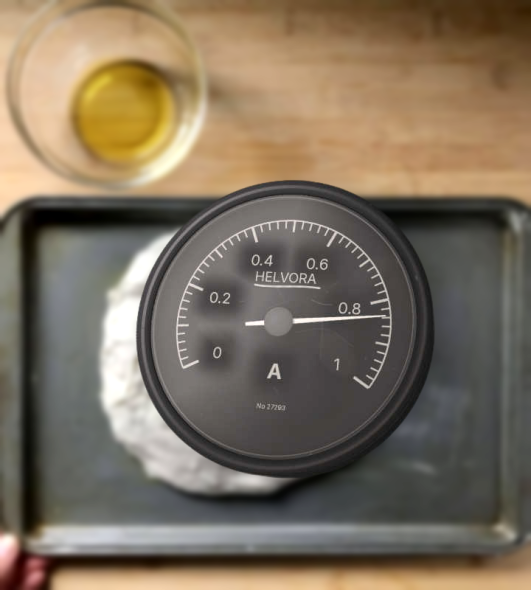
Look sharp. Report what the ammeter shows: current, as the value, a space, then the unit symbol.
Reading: 0.84 A
